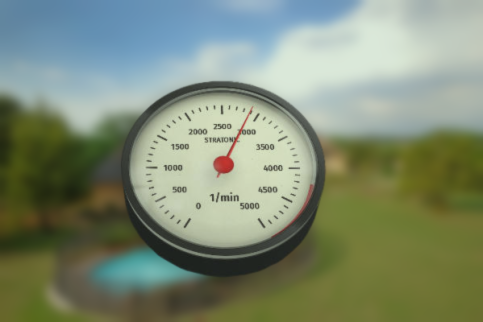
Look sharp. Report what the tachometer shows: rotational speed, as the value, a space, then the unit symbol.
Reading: 2900 rpm
